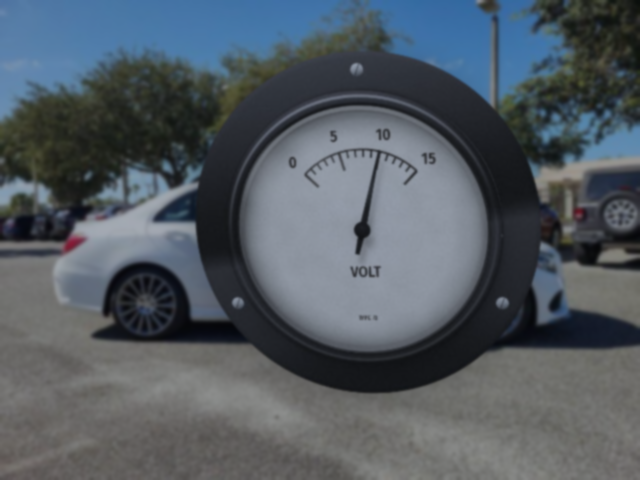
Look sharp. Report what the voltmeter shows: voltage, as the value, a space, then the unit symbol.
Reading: 10 V
